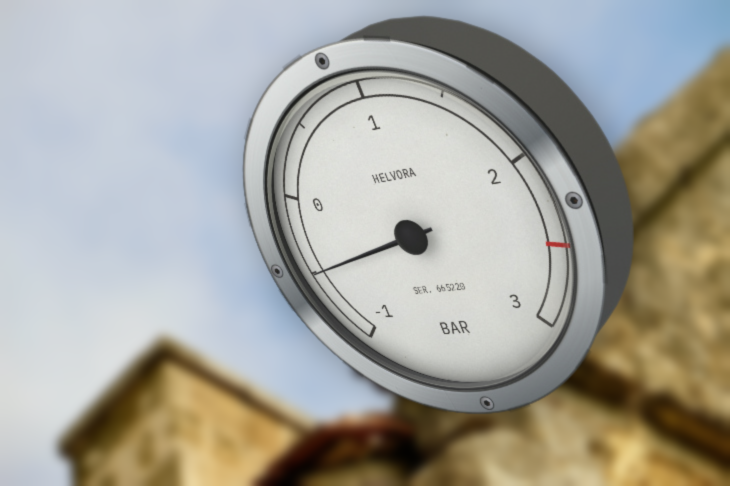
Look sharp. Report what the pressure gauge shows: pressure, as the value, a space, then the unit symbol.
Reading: -0.5 bar
